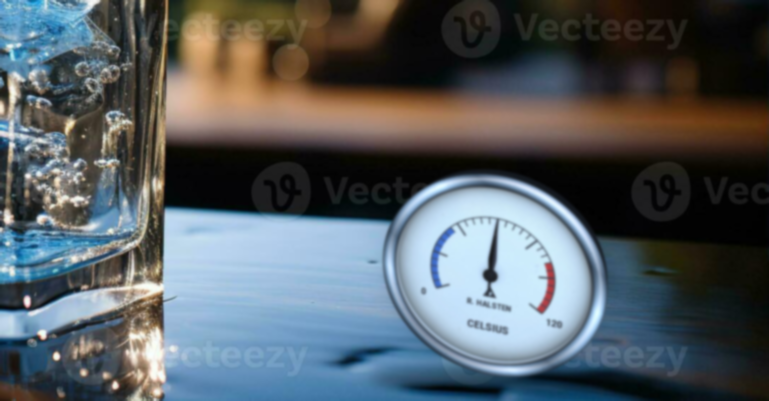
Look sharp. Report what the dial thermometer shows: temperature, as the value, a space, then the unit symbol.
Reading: 60 °C
